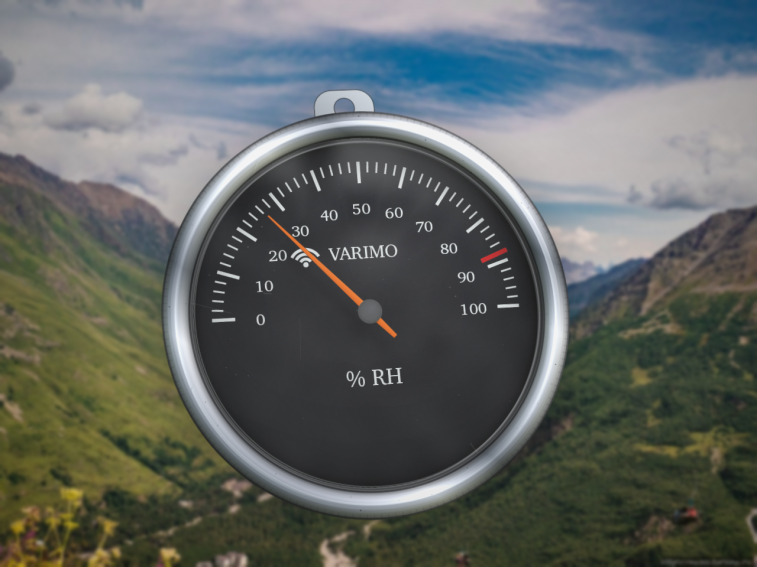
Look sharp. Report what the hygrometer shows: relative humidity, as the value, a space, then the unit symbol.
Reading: 26 %
